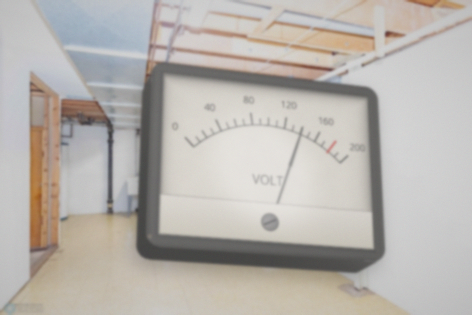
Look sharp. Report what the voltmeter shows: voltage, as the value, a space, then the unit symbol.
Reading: 140 V
